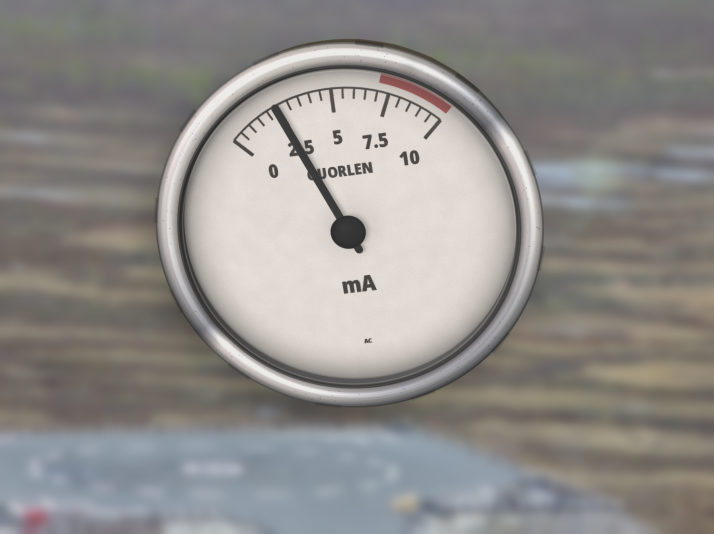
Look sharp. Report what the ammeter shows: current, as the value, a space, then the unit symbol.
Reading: 2.5 mA
